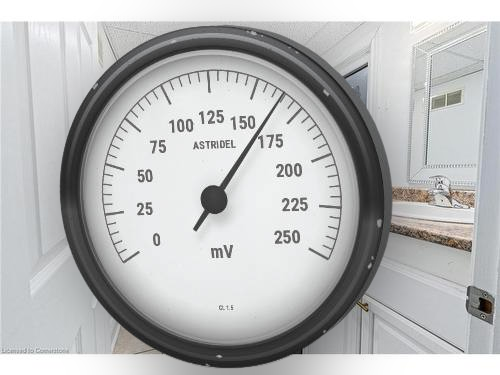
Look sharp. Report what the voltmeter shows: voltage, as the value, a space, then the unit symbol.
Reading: 165 mV
